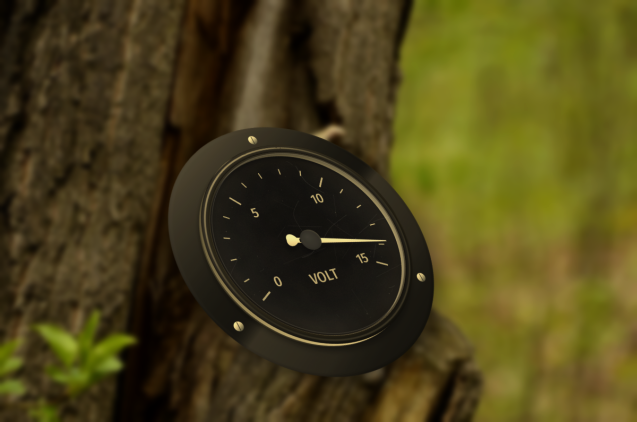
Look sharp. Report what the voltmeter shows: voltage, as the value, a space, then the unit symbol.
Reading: 14 V
